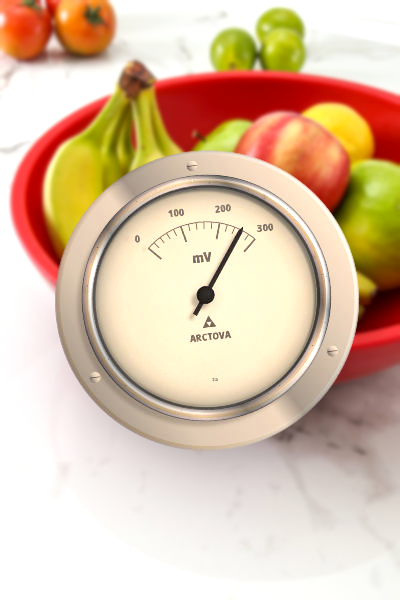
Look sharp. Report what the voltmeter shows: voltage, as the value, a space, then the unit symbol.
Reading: 260 mV
